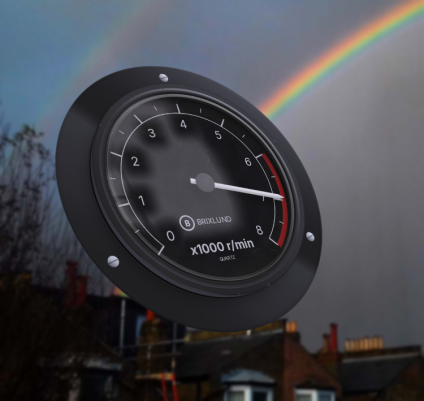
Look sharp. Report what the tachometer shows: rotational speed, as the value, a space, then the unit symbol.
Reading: 7000 rpm
